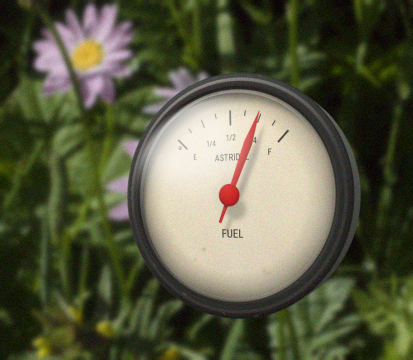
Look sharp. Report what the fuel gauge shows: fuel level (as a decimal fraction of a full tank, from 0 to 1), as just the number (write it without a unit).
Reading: 0.75
